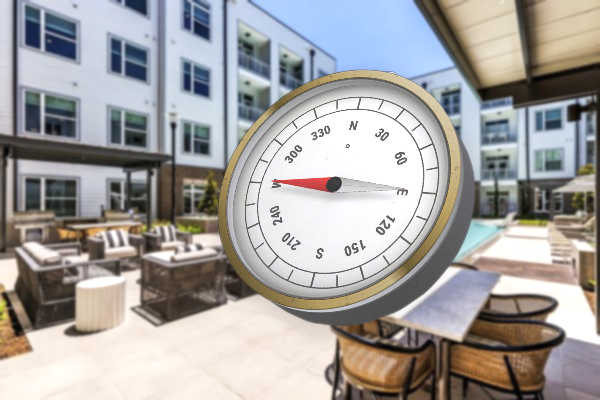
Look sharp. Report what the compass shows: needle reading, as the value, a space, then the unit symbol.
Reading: 270 °
